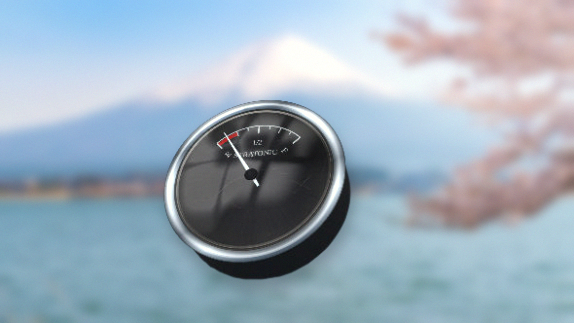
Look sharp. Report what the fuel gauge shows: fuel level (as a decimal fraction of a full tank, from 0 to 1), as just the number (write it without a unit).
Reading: 0.125
